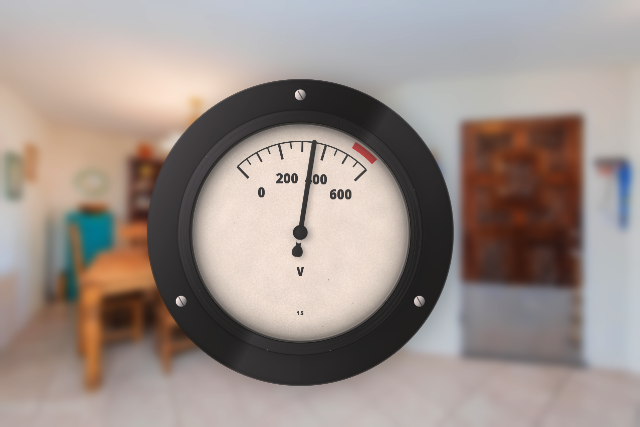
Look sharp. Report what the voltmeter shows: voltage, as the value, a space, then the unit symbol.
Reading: 350 V
